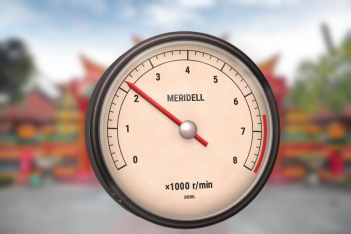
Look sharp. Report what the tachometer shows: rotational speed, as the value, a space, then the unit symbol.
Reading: 2200 rpm
